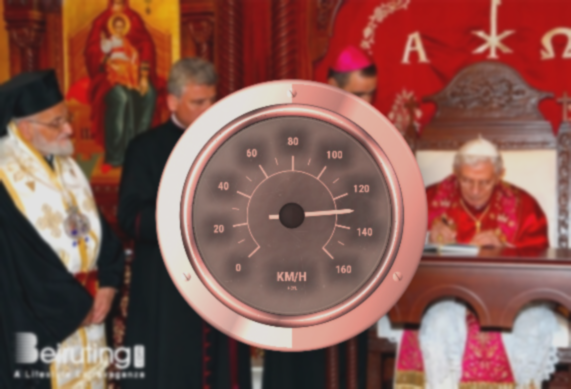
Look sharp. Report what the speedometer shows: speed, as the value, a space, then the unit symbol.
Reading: 130 km/h
